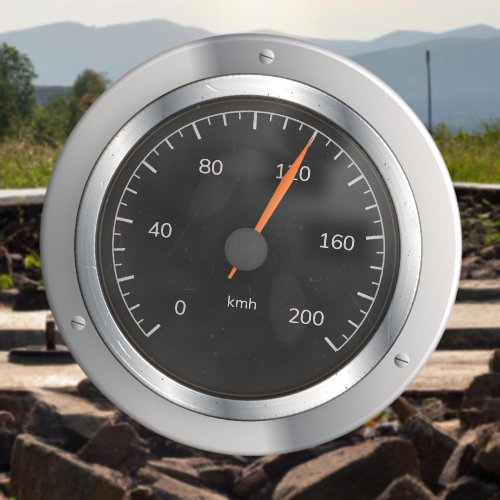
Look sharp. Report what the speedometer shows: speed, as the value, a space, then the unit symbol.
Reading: 120 km/h
